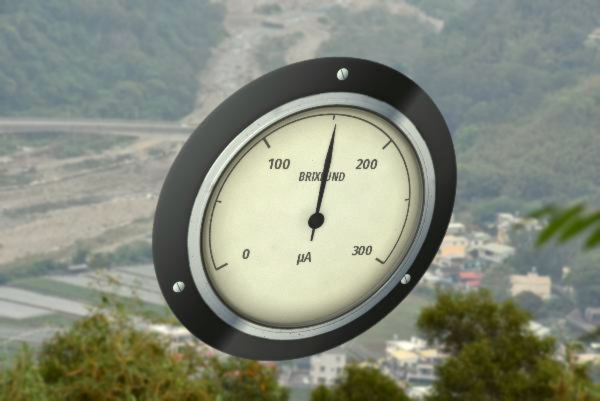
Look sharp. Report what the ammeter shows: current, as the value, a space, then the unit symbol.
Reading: 150 µA
